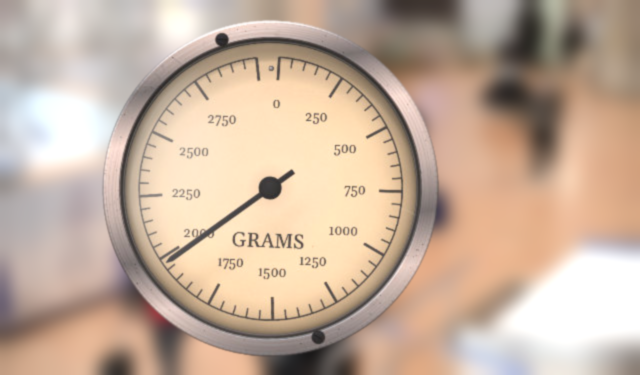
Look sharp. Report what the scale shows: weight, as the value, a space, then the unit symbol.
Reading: 1975 g
